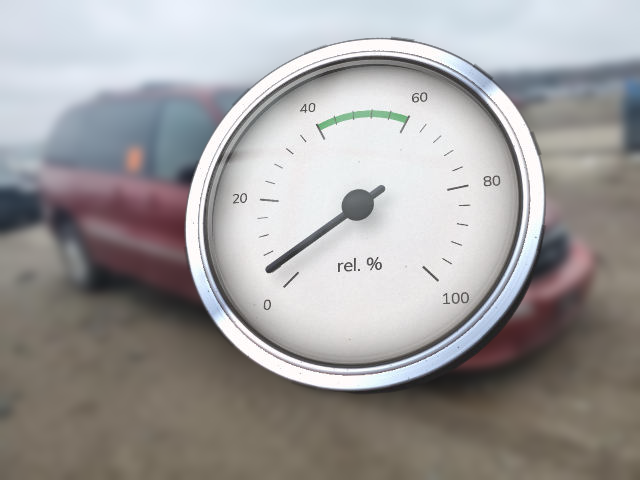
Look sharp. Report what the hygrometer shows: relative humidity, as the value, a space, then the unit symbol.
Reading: 4 %
